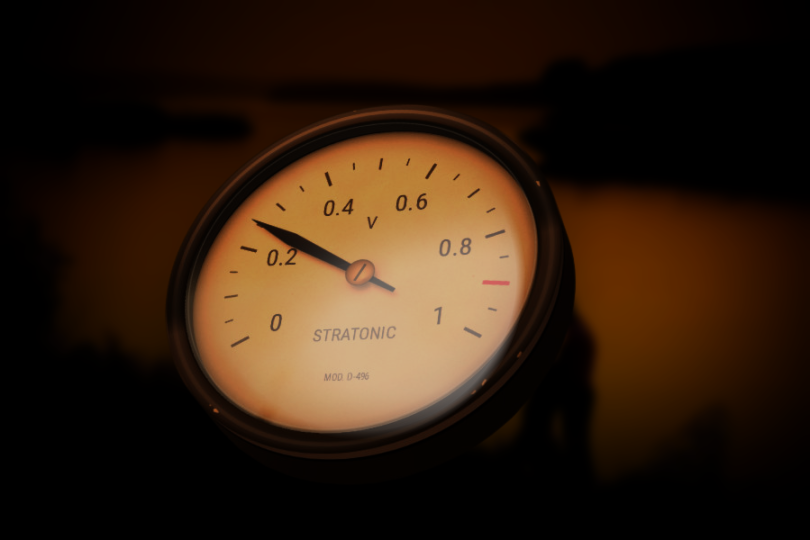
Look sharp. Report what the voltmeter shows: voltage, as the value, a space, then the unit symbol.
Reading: 0.25 V
